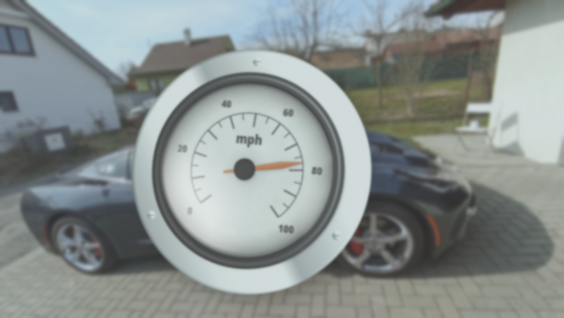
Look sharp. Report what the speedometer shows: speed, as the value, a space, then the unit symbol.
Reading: 77.5 mph
